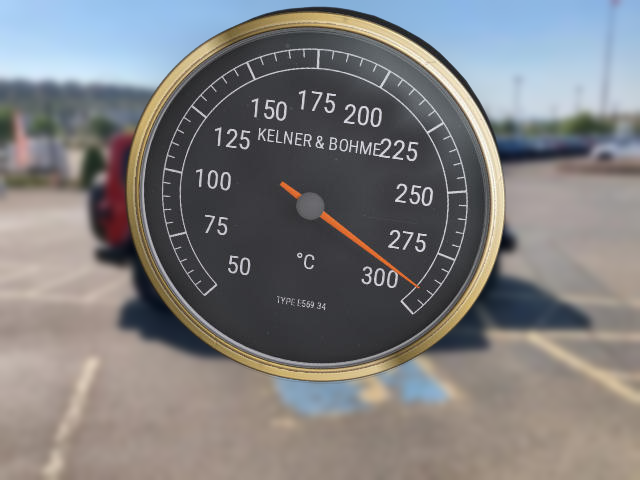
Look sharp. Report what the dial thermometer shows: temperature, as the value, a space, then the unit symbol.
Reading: 290 °C
